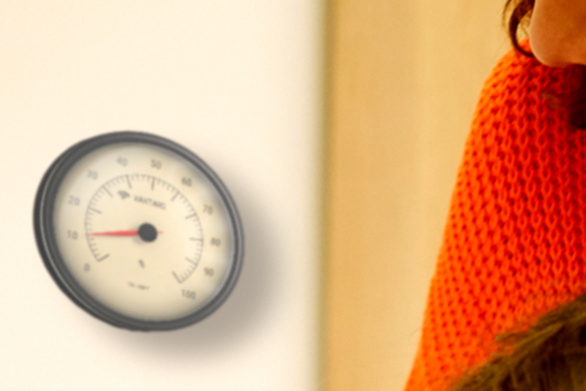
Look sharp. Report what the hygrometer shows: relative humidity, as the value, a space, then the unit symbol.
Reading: 10 %
